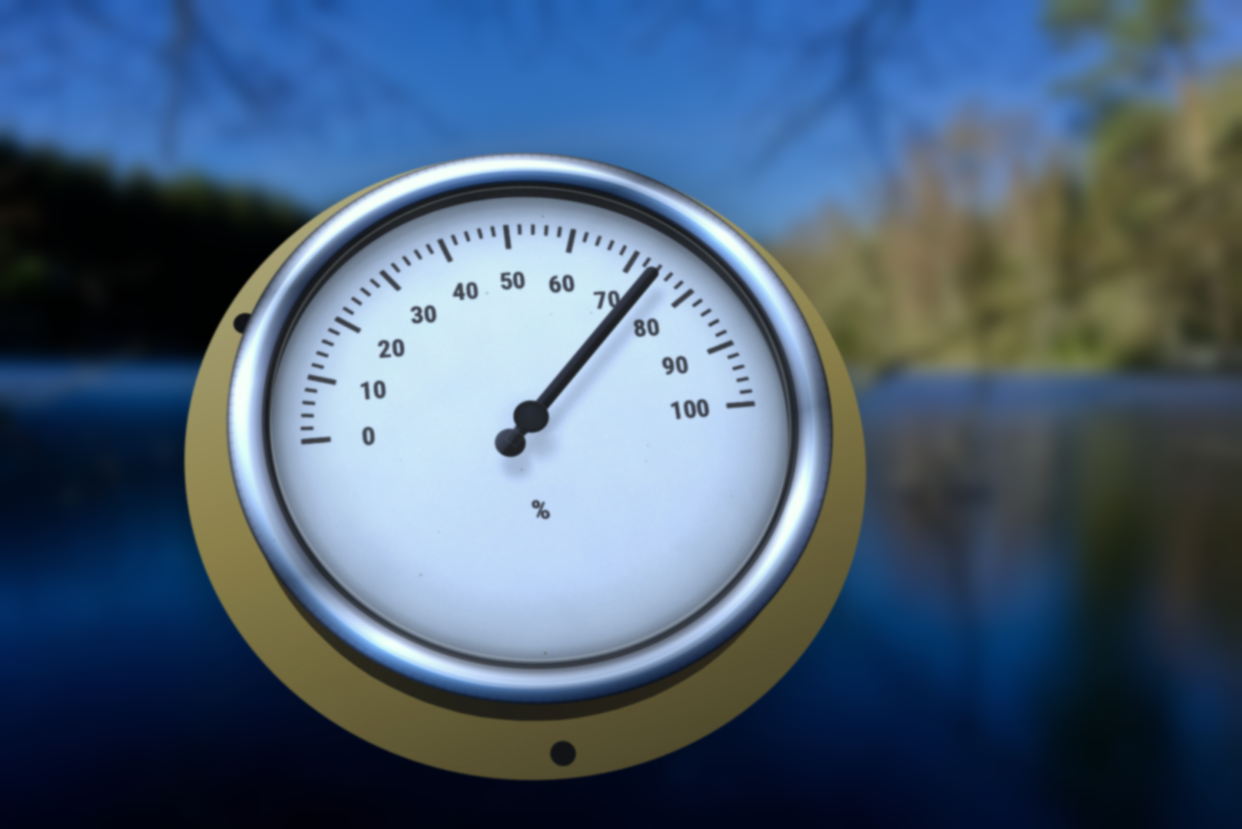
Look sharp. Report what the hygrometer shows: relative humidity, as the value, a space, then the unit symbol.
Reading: 74 %
